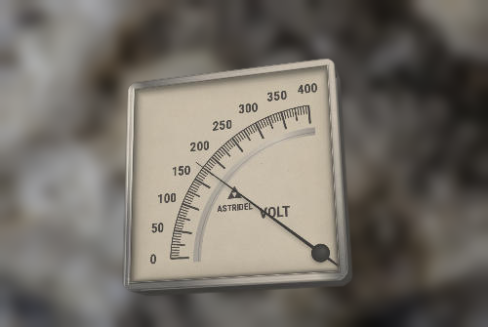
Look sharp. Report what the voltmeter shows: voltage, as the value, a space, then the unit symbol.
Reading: 175 V
